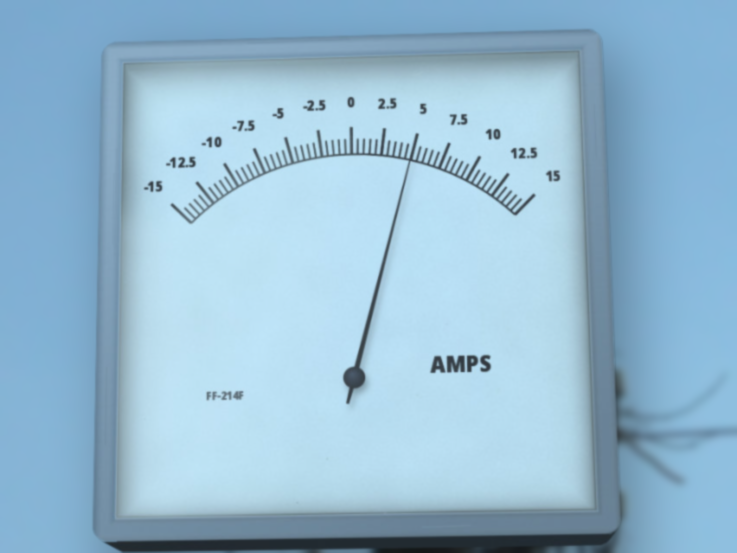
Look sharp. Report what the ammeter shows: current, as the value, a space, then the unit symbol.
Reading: 5 A
